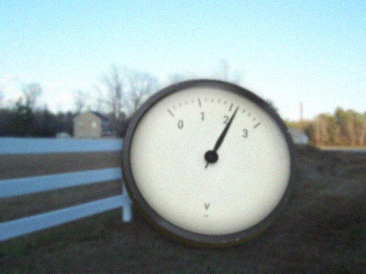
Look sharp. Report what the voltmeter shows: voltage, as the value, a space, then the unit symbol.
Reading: 2.2 V
